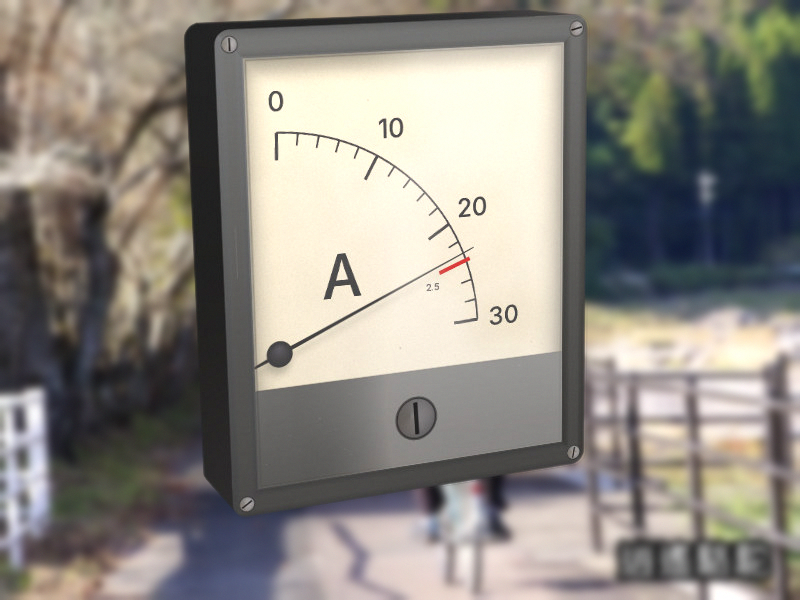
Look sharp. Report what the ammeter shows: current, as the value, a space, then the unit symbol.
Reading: 23 A
